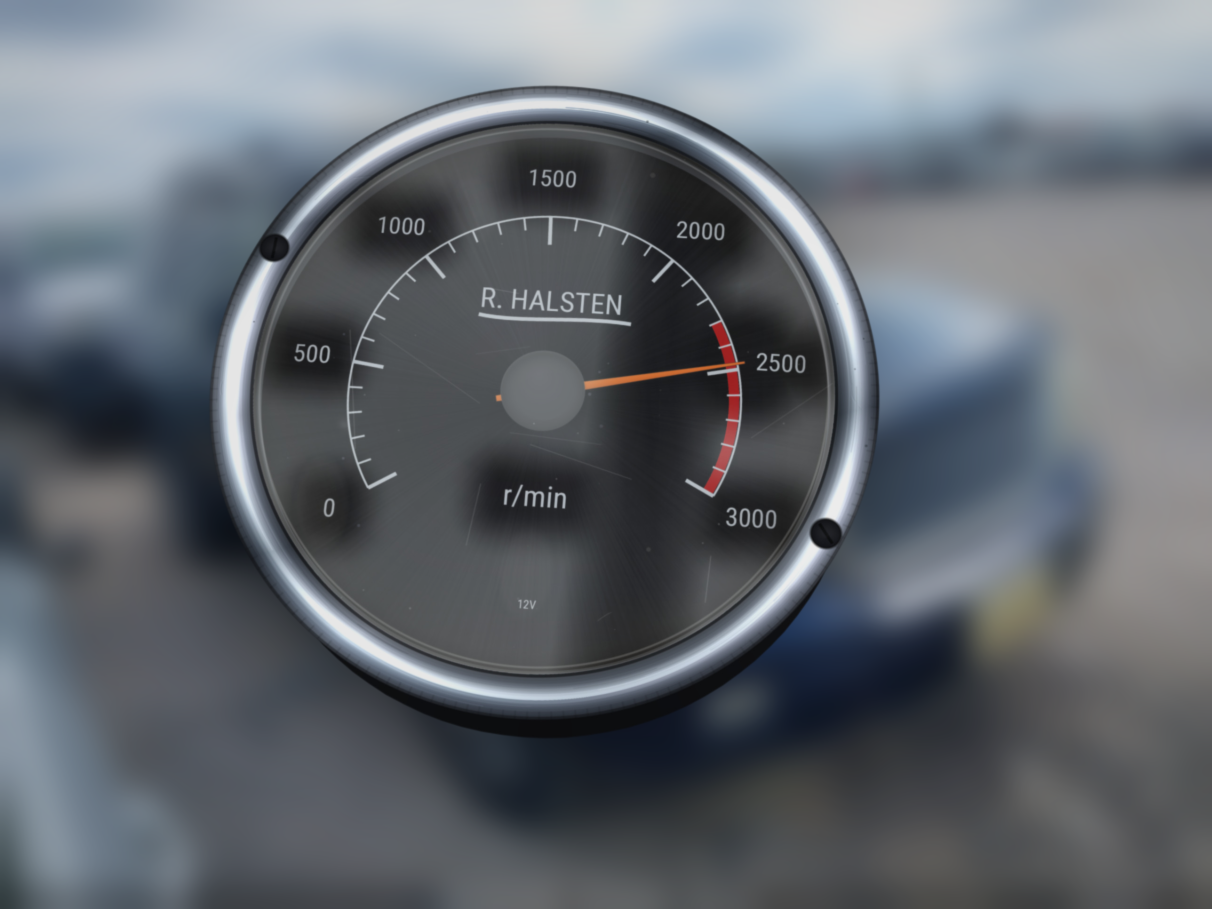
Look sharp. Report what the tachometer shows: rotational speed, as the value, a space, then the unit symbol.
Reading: 2500 rpm
